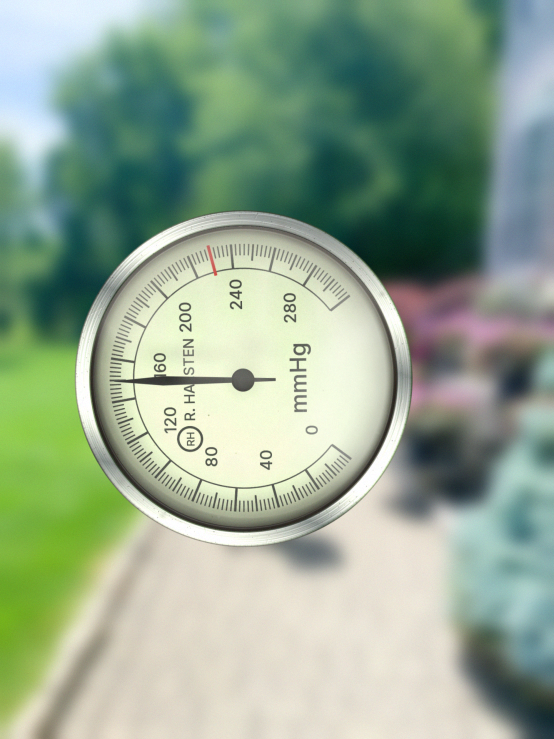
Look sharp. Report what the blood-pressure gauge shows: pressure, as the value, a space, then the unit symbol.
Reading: 150 mmHg
